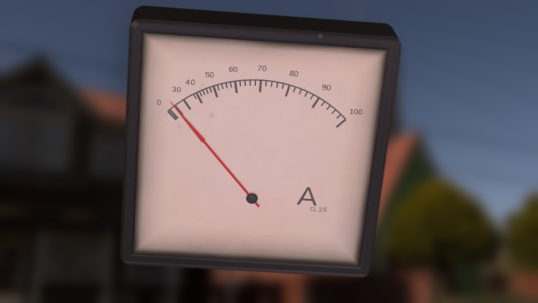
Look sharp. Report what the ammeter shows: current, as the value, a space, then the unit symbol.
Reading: 20 A
